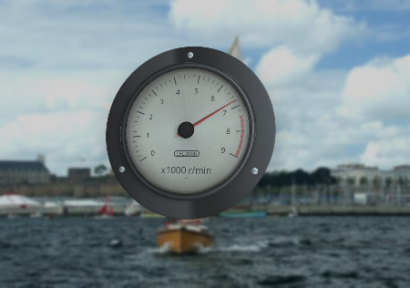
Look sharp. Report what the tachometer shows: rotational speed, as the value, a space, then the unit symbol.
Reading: 6800 rpm
